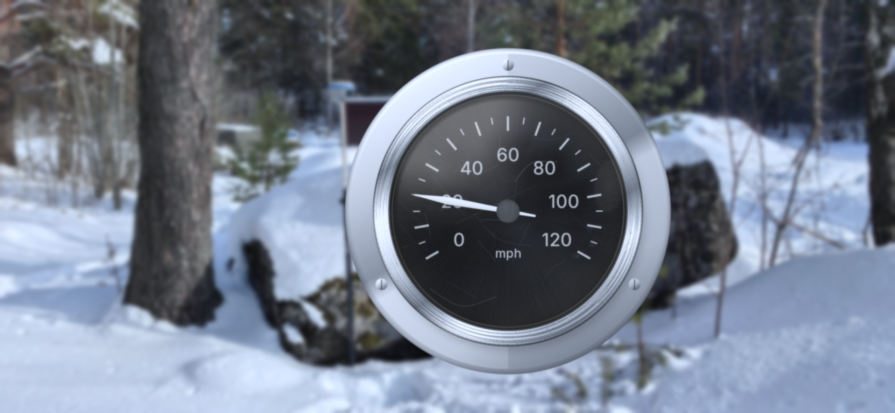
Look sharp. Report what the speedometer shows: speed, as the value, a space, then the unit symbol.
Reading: 20 mph
